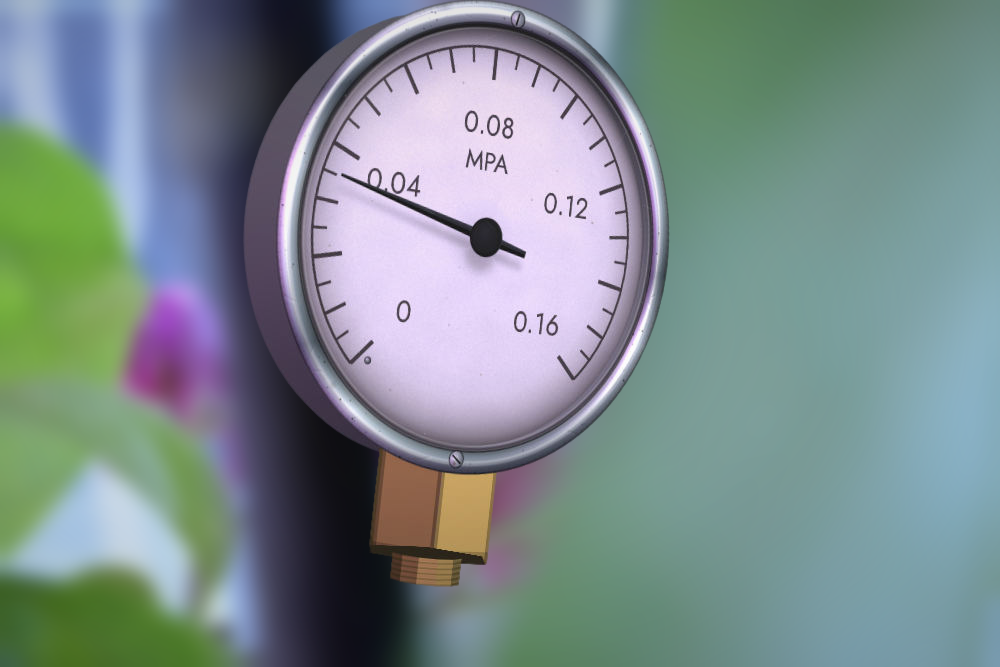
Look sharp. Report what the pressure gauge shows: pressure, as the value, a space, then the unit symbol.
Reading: 0.035 MPa
